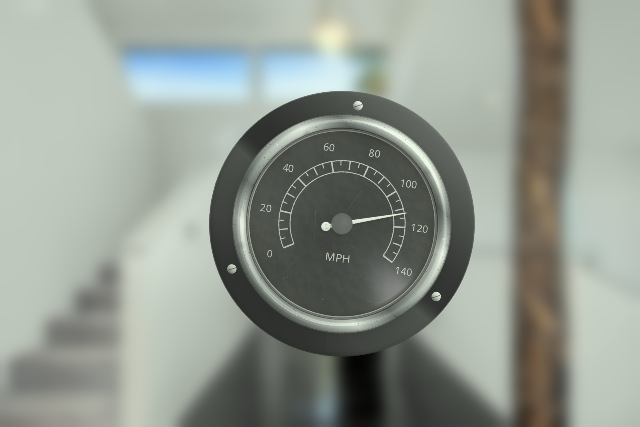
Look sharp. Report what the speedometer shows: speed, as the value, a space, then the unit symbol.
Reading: 112.5 mph
